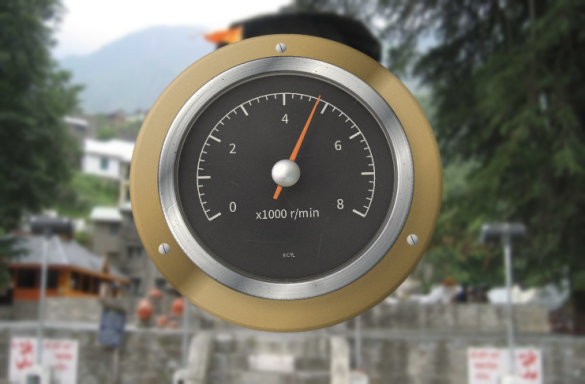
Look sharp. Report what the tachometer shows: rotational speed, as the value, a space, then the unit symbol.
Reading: 4800 rpm
